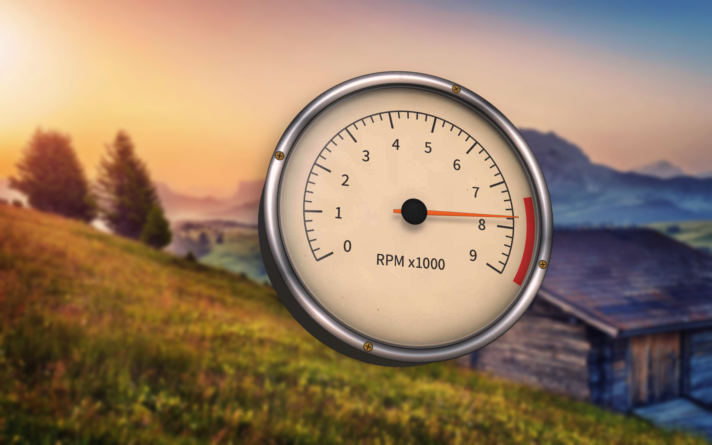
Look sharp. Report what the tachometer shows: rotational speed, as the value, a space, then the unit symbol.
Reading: 7800 rpm
